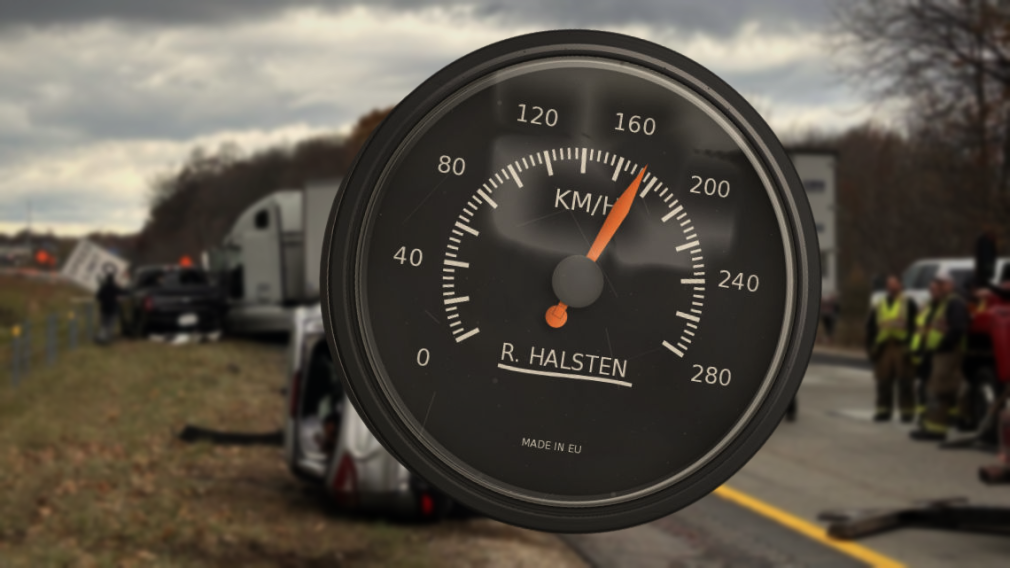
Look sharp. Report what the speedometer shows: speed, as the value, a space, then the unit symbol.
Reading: 172 km/h
